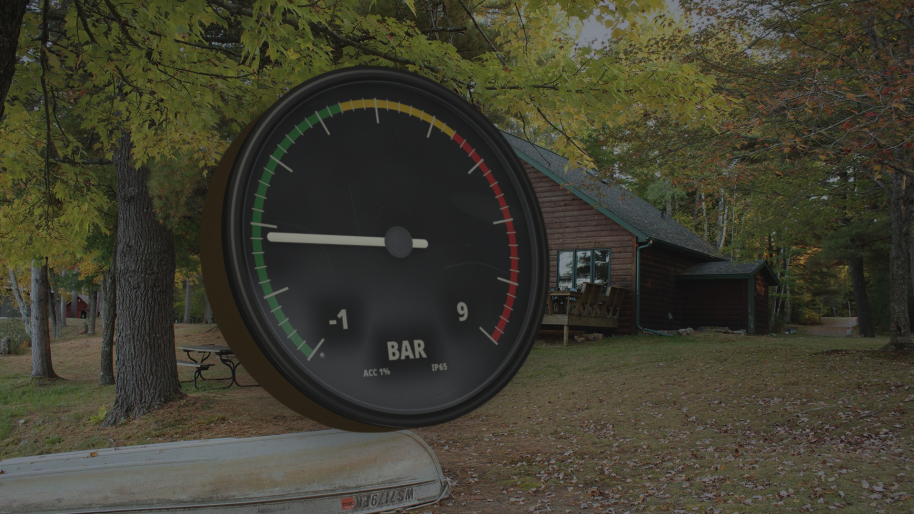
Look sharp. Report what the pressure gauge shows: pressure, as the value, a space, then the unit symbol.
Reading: 0.8 bar
